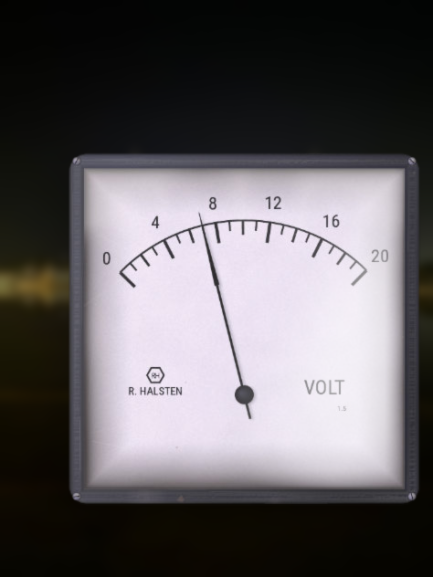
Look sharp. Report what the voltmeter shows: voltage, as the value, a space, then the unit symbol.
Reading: 7 V
